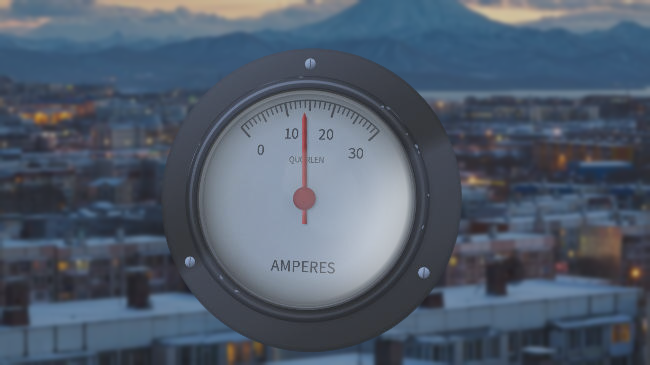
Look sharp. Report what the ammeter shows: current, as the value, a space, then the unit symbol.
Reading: 14 A
